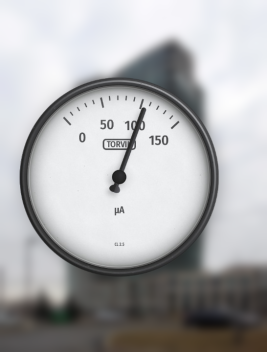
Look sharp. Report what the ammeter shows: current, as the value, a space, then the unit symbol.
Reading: 105 µA
